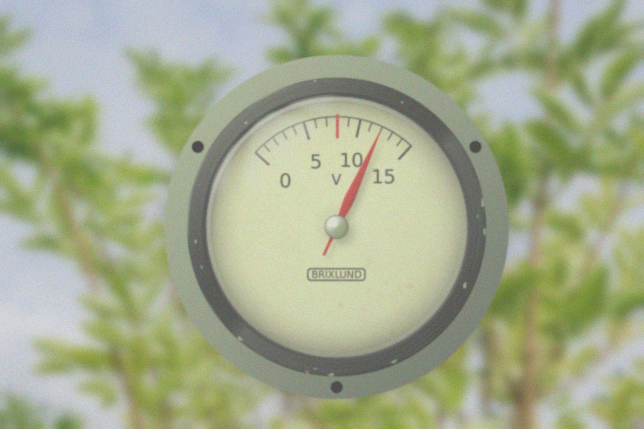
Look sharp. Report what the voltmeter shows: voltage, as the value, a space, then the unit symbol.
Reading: 12 V
